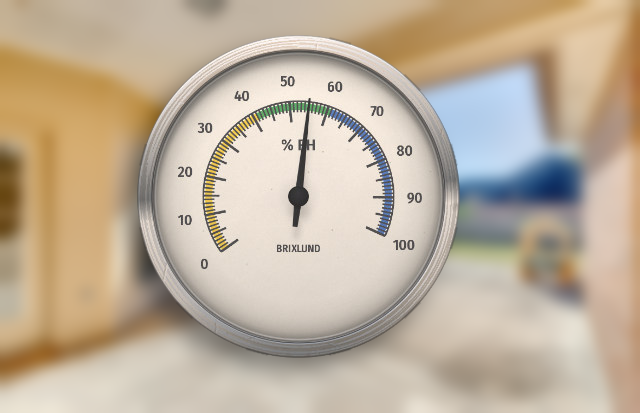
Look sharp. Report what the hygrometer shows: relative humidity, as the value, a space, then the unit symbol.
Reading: 55 %
